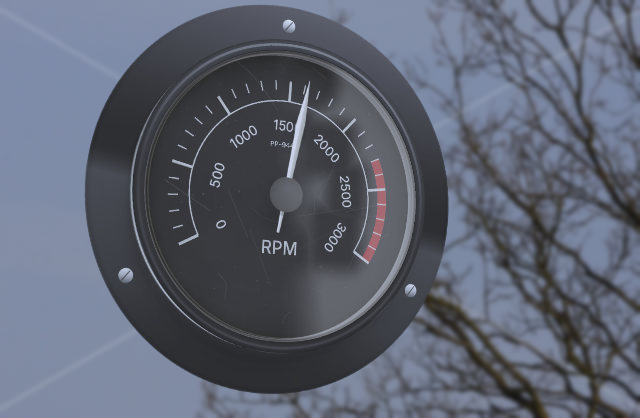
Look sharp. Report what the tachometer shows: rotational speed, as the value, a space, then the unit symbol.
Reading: 1600 rpm
